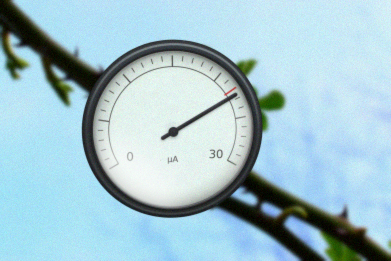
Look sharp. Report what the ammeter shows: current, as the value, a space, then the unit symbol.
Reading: 22.5 µA
